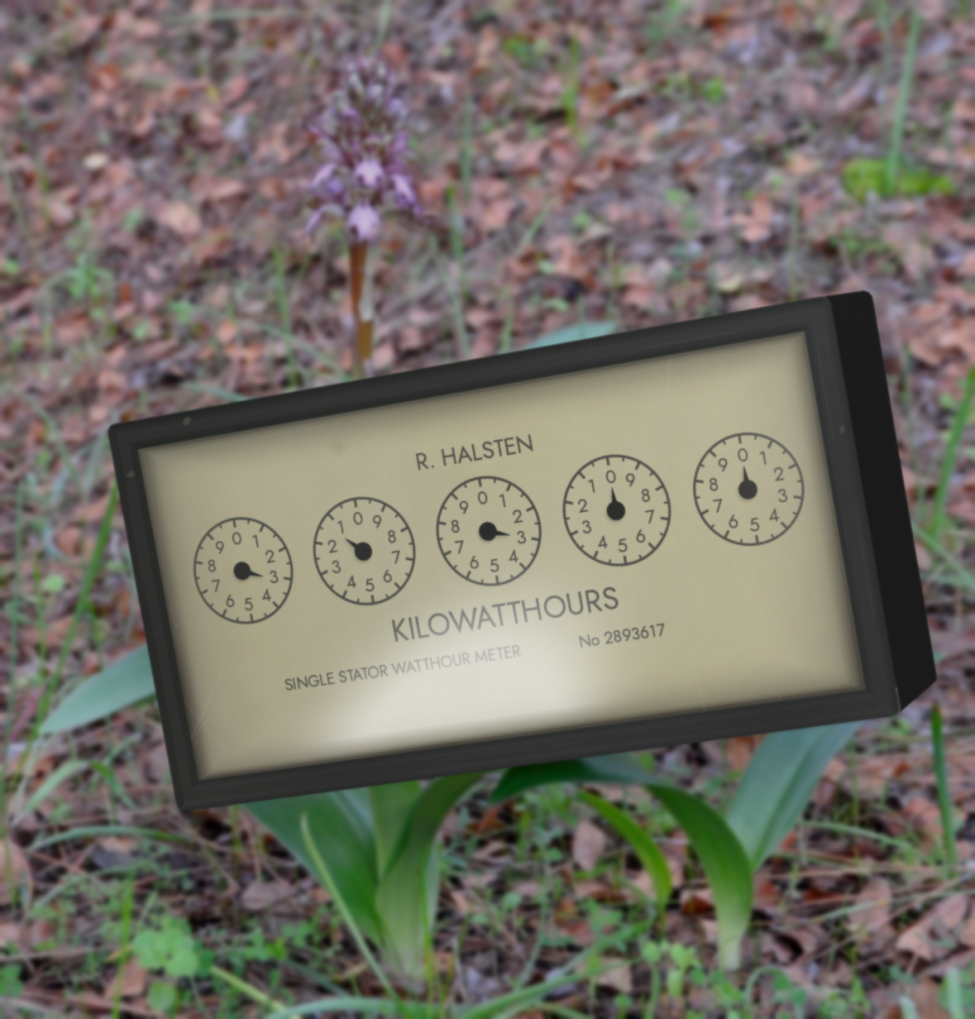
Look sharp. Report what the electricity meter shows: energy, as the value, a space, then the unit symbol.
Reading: 31300 kWh
